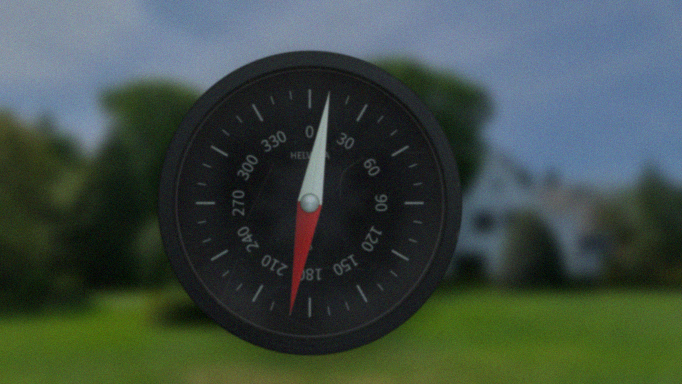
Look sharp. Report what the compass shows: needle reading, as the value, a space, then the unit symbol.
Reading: 190 °
